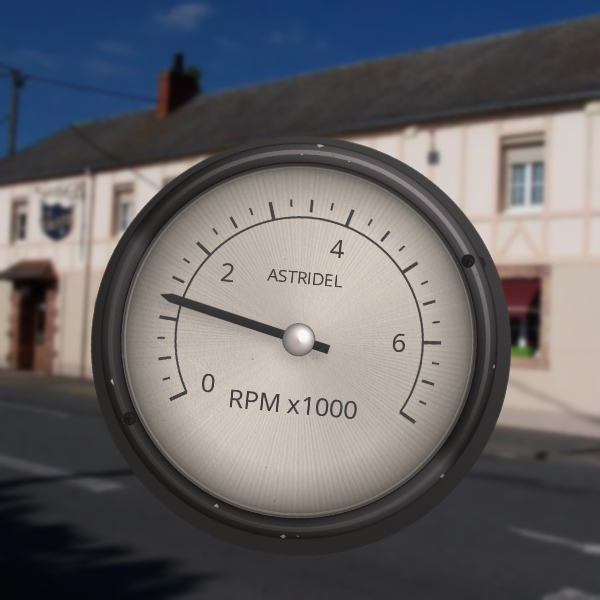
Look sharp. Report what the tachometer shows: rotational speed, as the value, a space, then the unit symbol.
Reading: 1250 rpm
